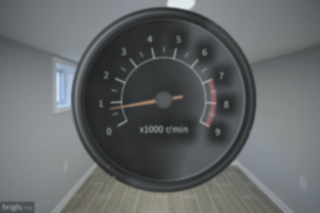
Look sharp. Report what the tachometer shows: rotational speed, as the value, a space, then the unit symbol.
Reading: 750 rpm
